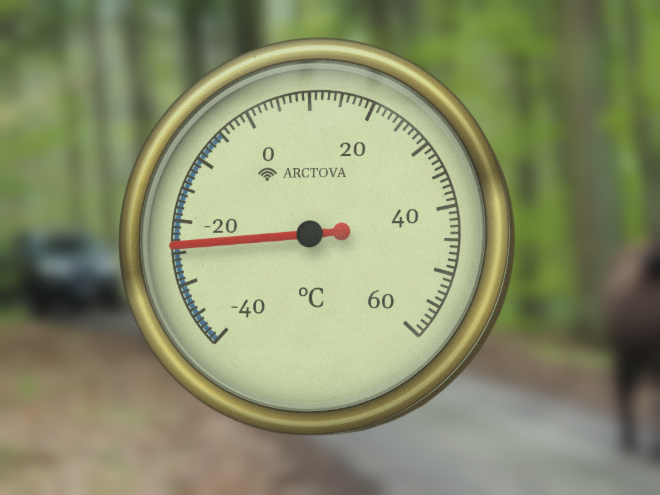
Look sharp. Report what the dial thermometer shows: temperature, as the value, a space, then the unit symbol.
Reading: -24 °C
